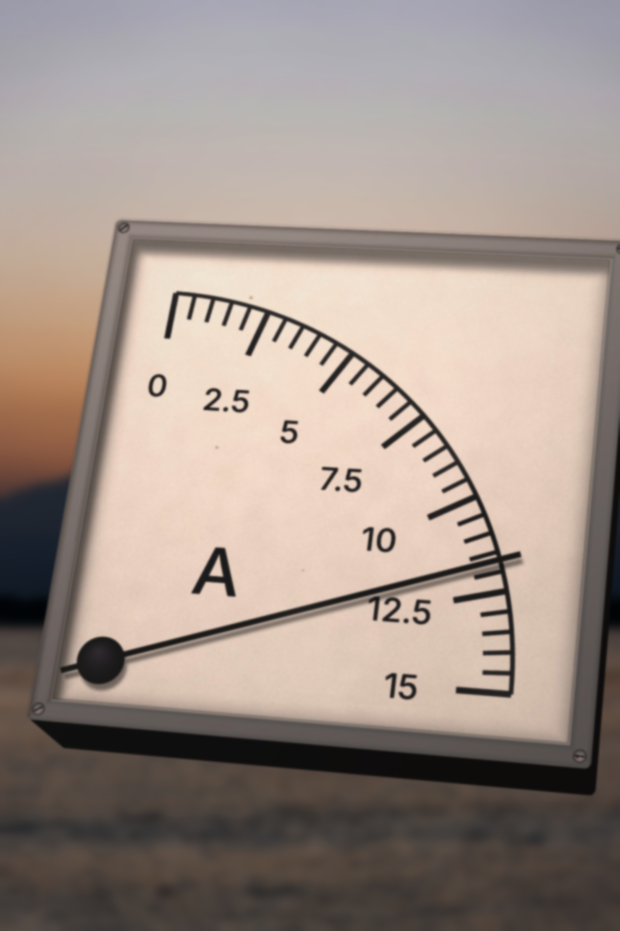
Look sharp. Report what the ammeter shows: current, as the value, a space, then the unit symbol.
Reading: 11.75 A
